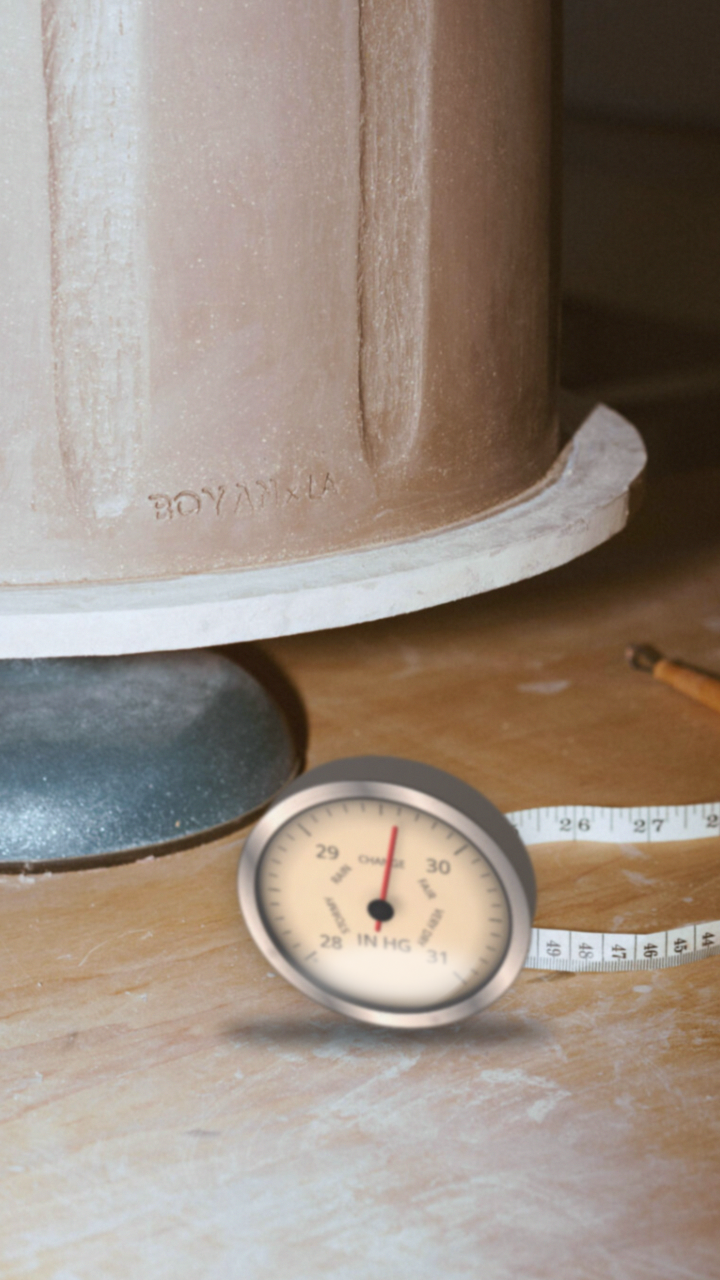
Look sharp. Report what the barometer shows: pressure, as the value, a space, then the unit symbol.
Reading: 29.6 inHg
